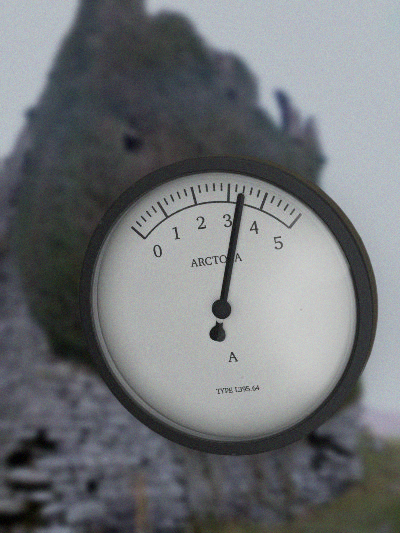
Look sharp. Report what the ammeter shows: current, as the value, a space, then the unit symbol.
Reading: 3.4 A
